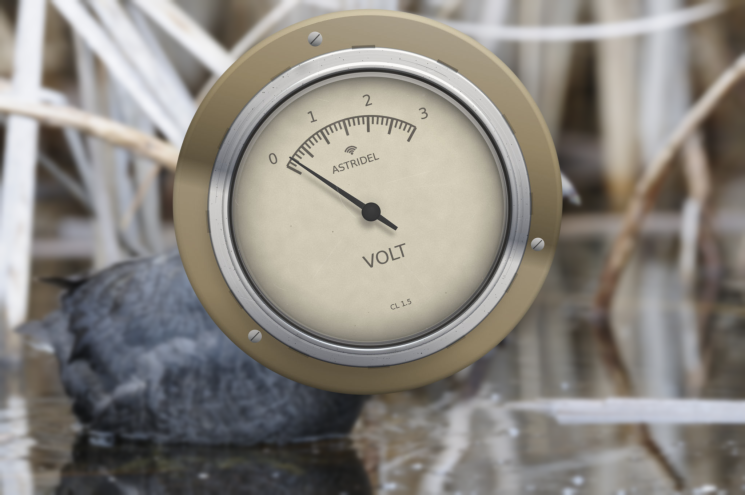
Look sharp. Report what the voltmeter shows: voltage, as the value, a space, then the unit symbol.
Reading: 0.2 V
